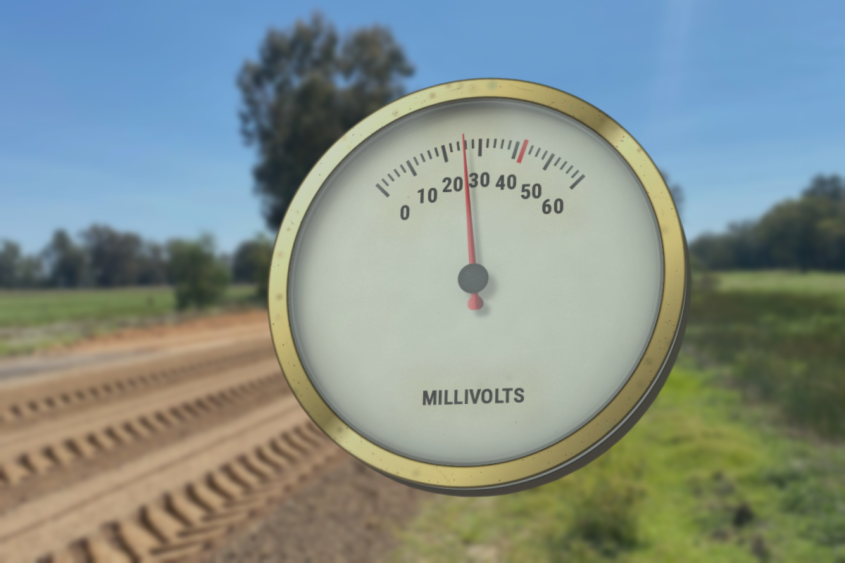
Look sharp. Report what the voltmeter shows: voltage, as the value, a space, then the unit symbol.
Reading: 26 mV
